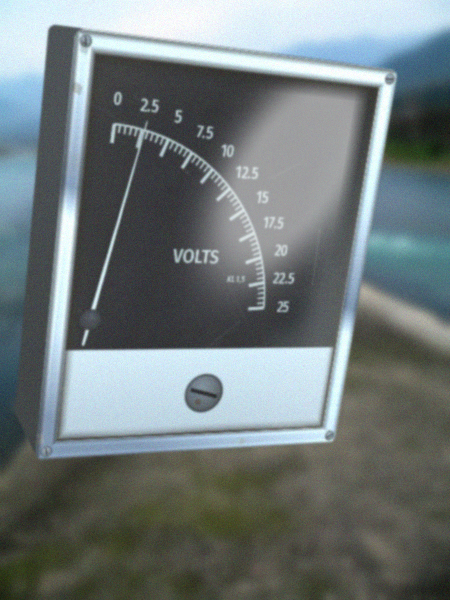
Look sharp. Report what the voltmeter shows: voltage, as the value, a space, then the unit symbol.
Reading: 2.5 V
